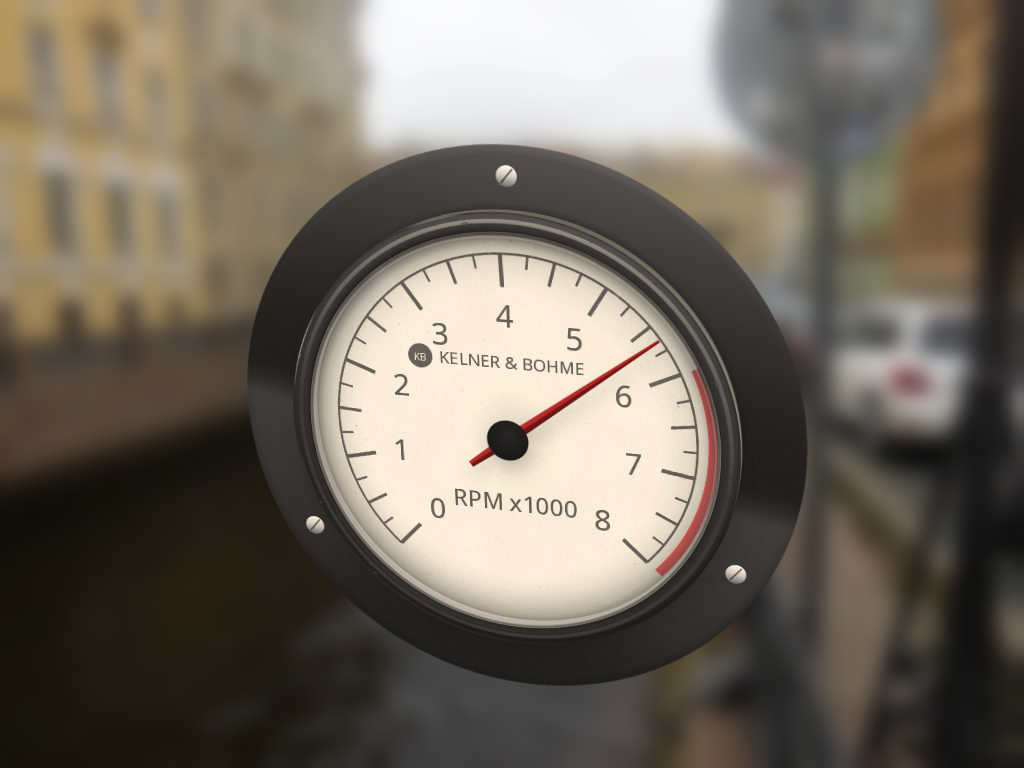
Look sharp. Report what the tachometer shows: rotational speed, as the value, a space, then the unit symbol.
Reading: 5625 rpm
